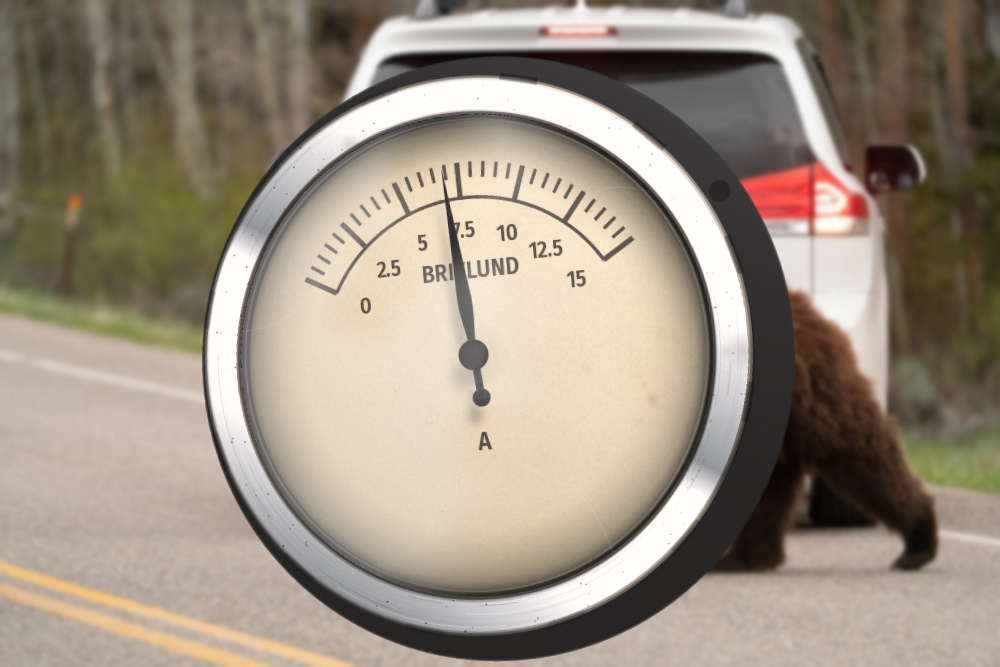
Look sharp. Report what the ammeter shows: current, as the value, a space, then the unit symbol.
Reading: 7 A
